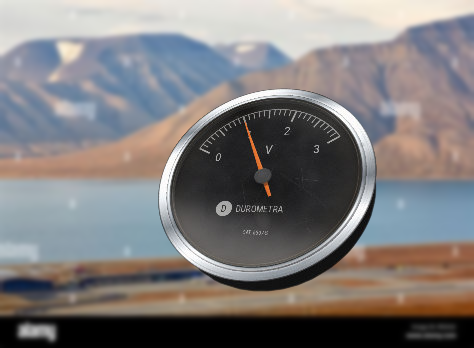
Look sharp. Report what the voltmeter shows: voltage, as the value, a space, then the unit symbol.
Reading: 1 V
